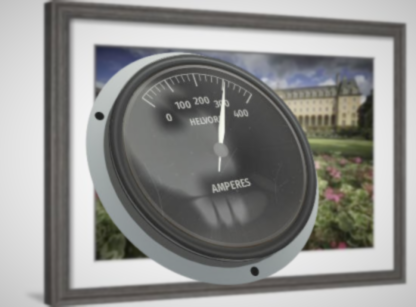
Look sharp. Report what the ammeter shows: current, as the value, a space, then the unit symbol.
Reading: 300 A
